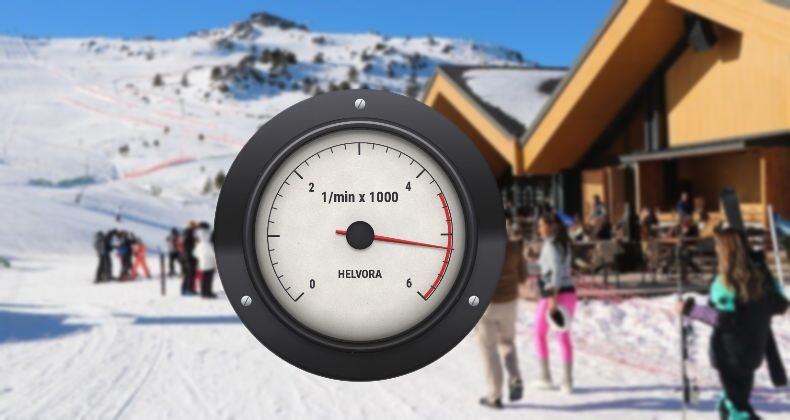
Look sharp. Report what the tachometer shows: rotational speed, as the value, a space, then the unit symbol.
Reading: 5200 rpm
